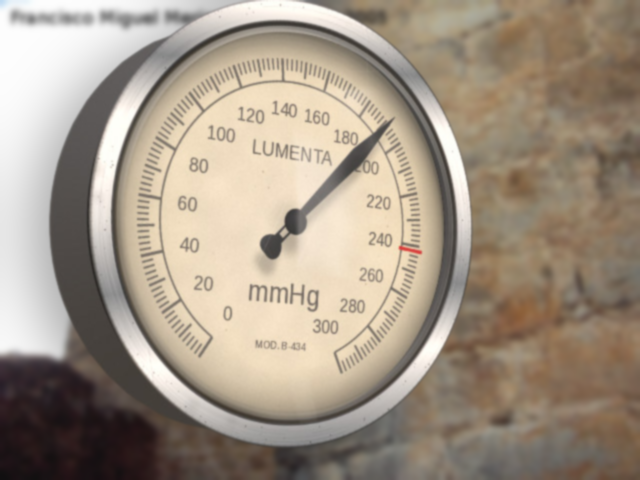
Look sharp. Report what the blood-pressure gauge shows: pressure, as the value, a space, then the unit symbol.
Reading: 190 mmHg
